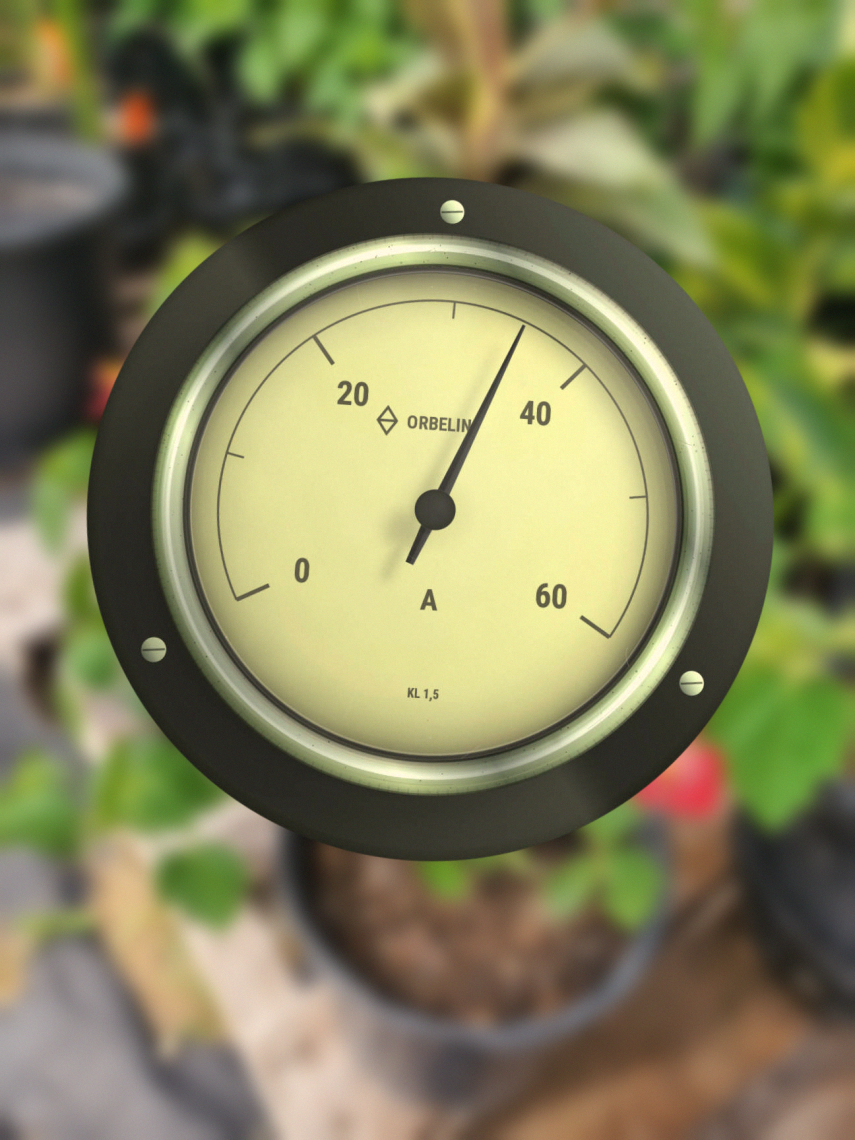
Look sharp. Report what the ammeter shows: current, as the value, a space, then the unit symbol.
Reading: 35 A
